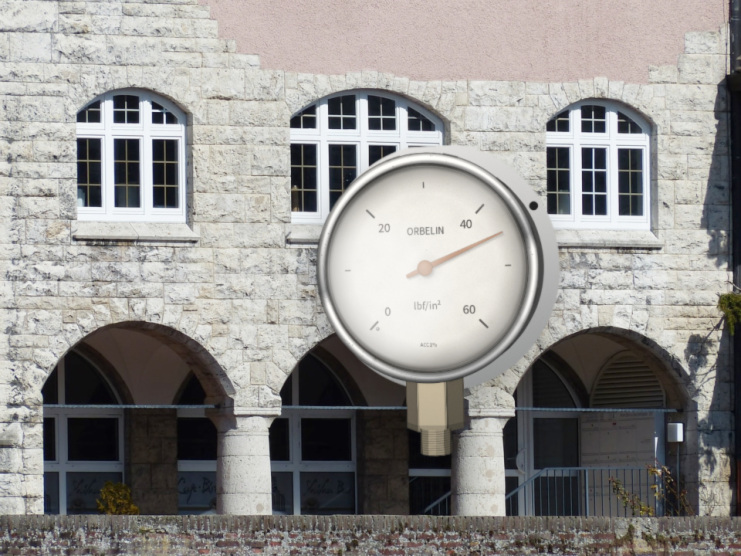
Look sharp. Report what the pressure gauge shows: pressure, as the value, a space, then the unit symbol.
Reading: 45 psi
